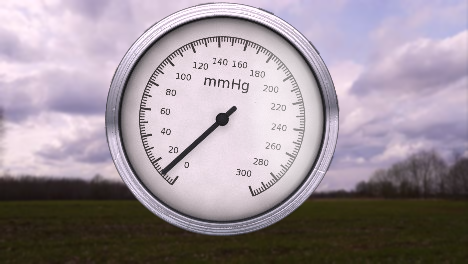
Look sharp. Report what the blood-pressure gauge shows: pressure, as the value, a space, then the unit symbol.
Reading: 10 mmHg
